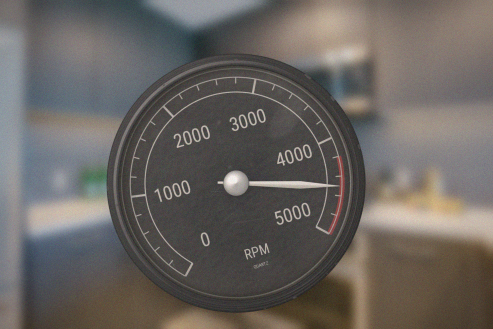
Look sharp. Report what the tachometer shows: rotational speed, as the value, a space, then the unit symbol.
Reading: 4500 rpm
